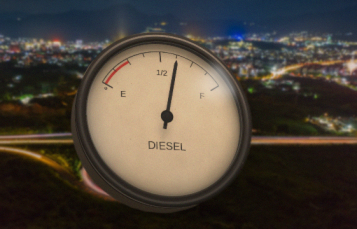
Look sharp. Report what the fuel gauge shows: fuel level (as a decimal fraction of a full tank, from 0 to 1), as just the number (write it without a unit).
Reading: 0.625
